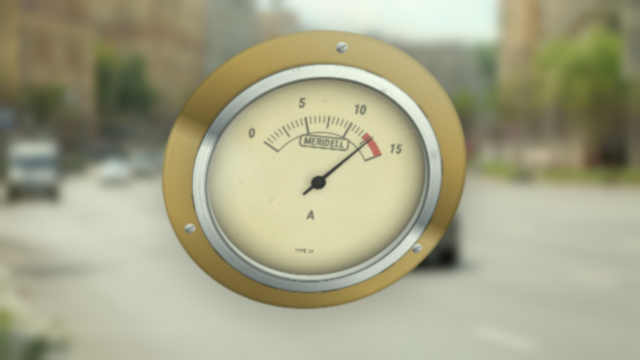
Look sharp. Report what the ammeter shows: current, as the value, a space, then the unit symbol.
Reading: 12.5 A
